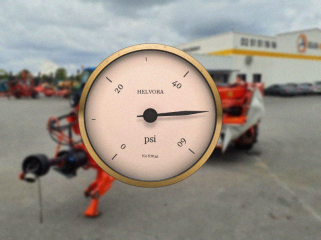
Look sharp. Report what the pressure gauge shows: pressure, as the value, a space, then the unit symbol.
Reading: 50 psi
